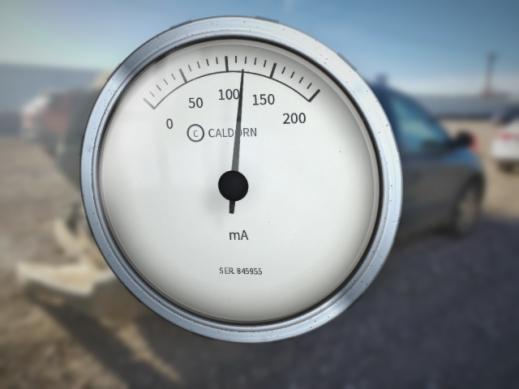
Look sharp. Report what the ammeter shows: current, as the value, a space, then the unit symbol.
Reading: 120 mA
